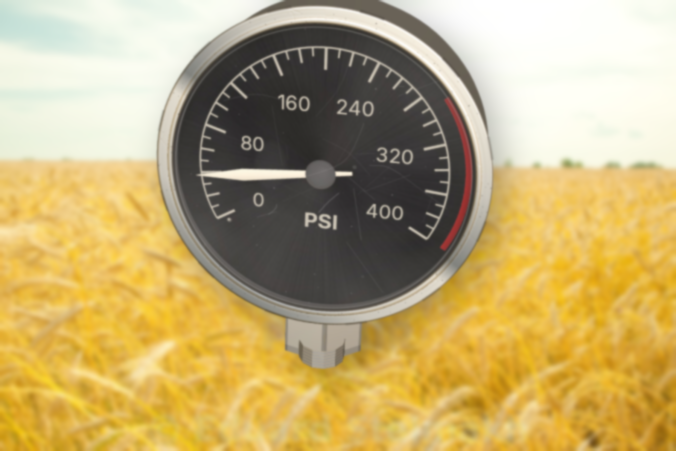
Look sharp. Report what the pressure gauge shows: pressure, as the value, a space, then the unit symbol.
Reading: 40 psi
